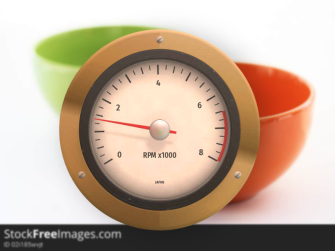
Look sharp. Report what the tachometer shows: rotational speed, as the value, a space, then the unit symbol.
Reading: 1375 rpm
